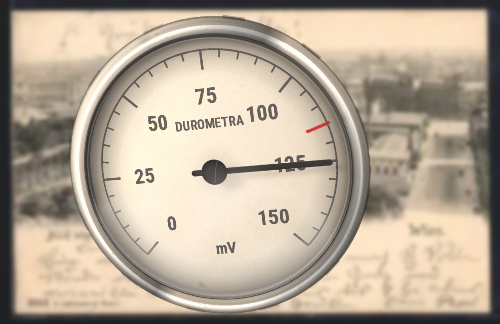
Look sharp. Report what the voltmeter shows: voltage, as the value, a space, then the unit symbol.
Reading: 125 mV
